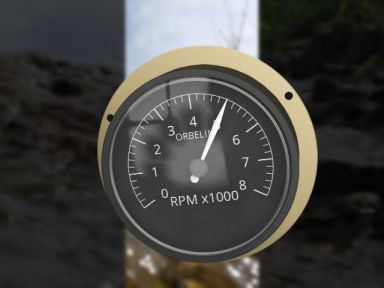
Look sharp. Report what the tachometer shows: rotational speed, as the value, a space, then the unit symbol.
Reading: 5000 rpm
